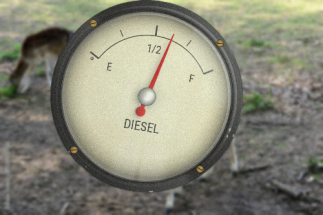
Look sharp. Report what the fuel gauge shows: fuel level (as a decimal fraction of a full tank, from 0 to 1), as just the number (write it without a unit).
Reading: 0.625
